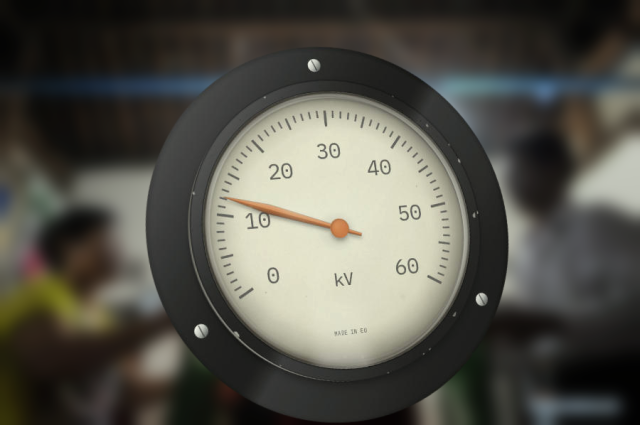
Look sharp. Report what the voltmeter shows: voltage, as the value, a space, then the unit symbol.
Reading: 12 kV
